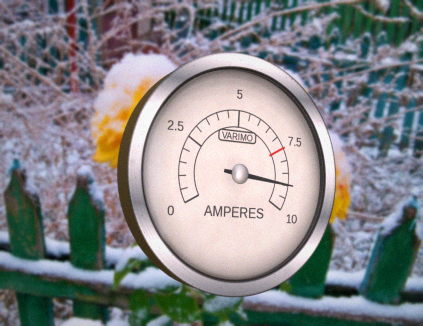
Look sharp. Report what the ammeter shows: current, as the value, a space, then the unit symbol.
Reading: 9 A
